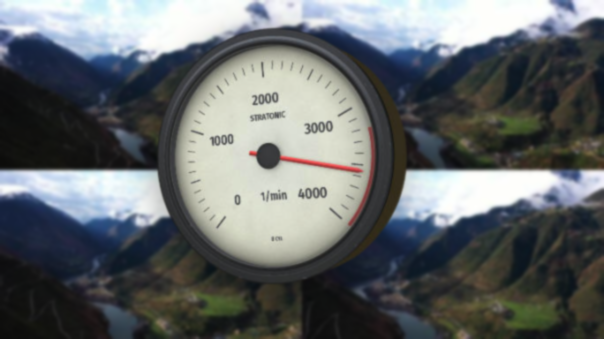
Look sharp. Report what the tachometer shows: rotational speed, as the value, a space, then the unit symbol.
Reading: 3550 rpm
